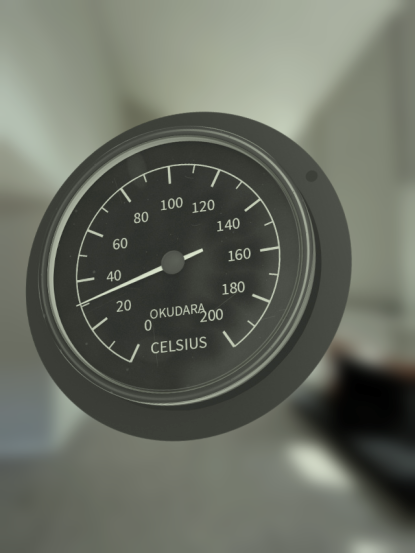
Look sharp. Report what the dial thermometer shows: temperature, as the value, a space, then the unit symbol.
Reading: 30 °C
